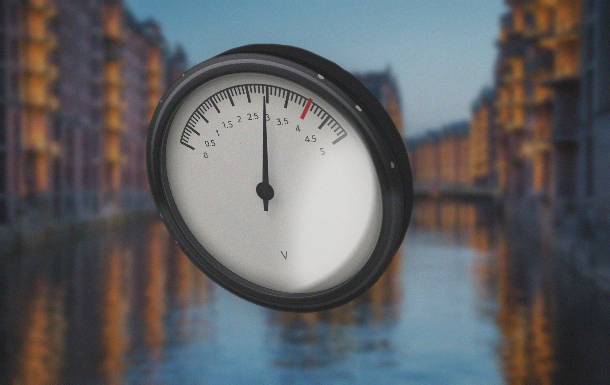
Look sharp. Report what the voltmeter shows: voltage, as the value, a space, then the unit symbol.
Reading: 3 V
